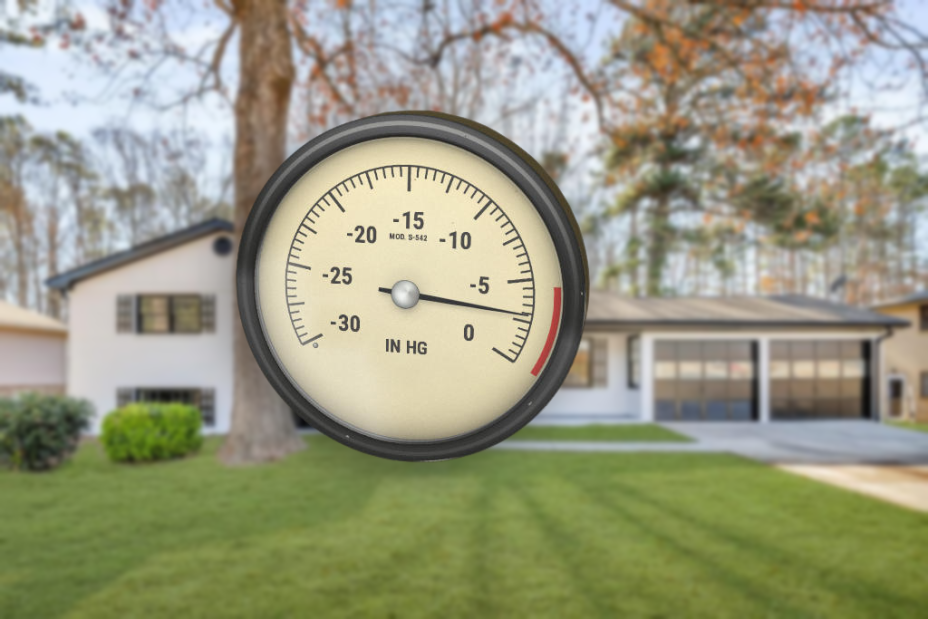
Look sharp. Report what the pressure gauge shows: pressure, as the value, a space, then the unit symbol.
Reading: -3 inHg
